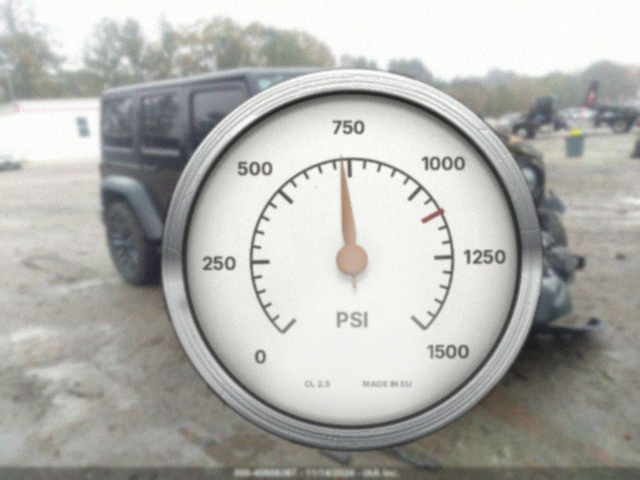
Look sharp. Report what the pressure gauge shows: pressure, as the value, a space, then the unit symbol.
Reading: 725 psi
